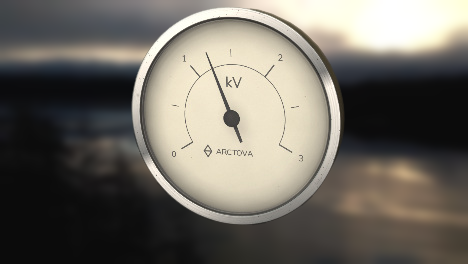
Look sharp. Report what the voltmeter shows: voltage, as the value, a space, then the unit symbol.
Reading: 1.25 kV
